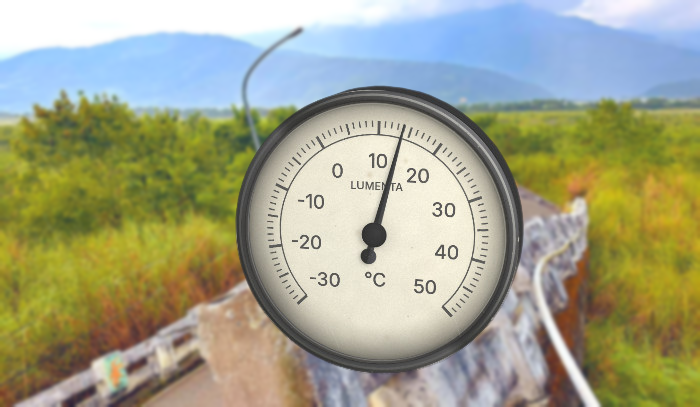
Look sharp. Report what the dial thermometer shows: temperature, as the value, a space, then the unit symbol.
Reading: 14 °C
